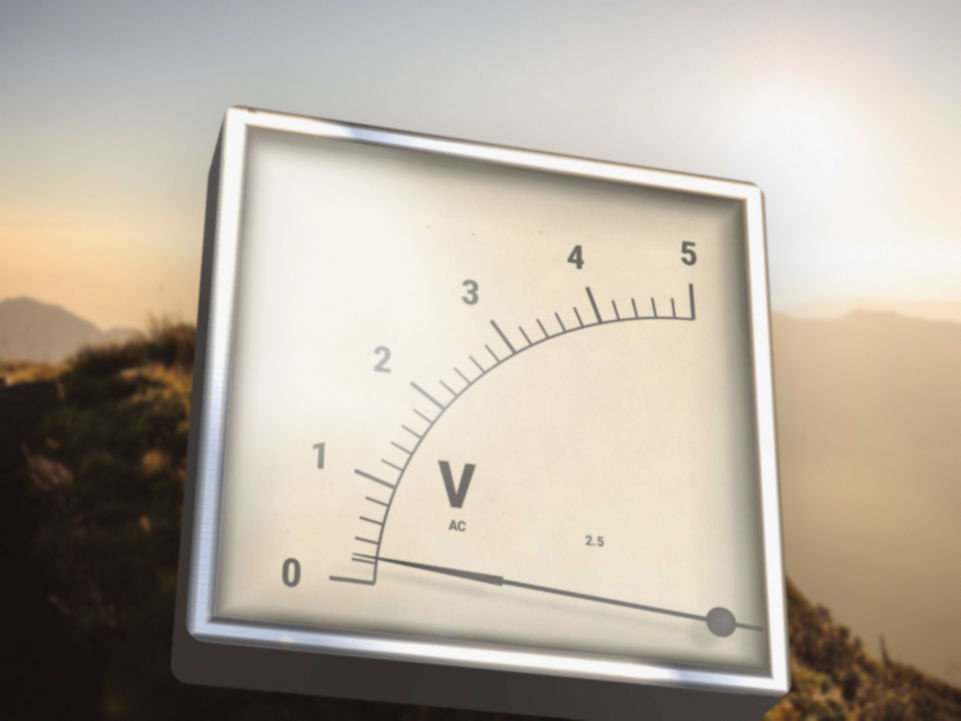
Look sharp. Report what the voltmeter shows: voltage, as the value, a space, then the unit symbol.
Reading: 0.2 V
